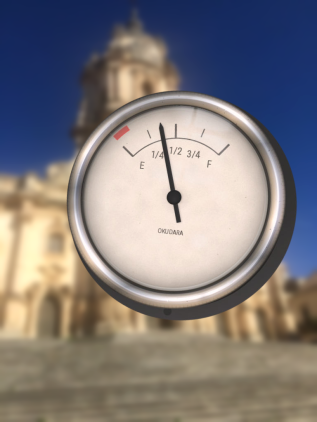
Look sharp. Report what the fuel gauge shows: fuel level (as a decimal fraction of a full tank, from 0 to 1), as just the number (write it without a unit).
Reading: 0.375
